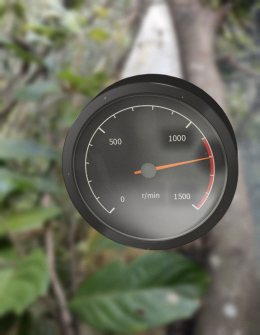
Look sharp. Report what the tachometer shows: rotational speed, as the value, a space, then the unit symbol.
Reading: 1200 rpm
